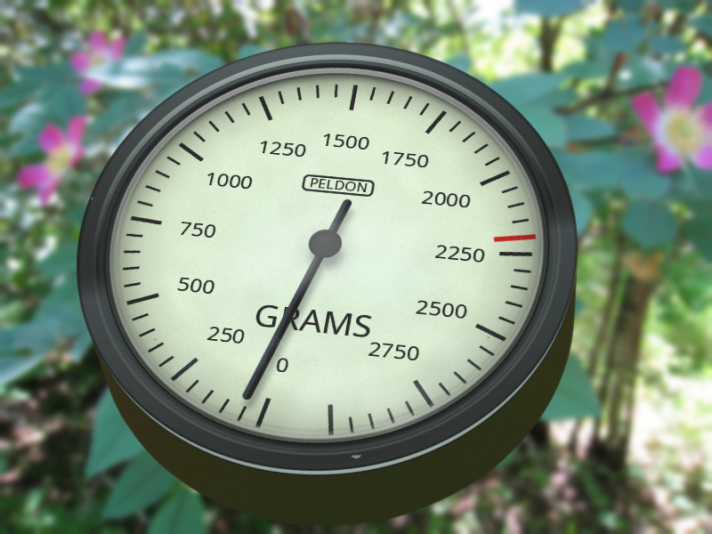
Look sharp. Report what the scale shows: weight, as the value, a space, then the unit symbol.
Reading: 50 g
